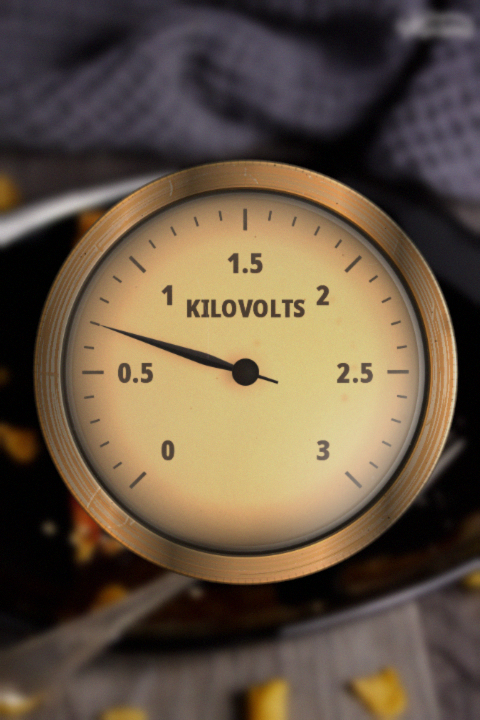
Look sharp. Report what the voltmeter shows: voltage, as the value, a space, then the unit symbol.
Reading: 0.7 kV
